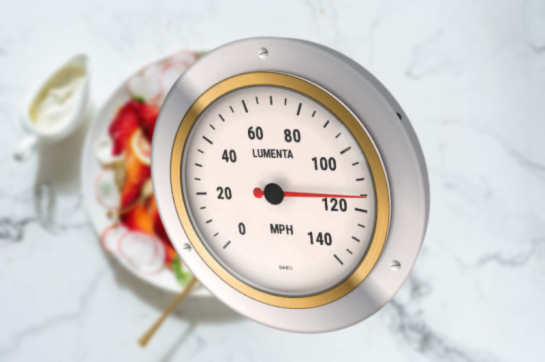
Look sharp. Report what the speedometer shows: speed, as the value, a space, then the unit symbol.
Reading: 115 mph
